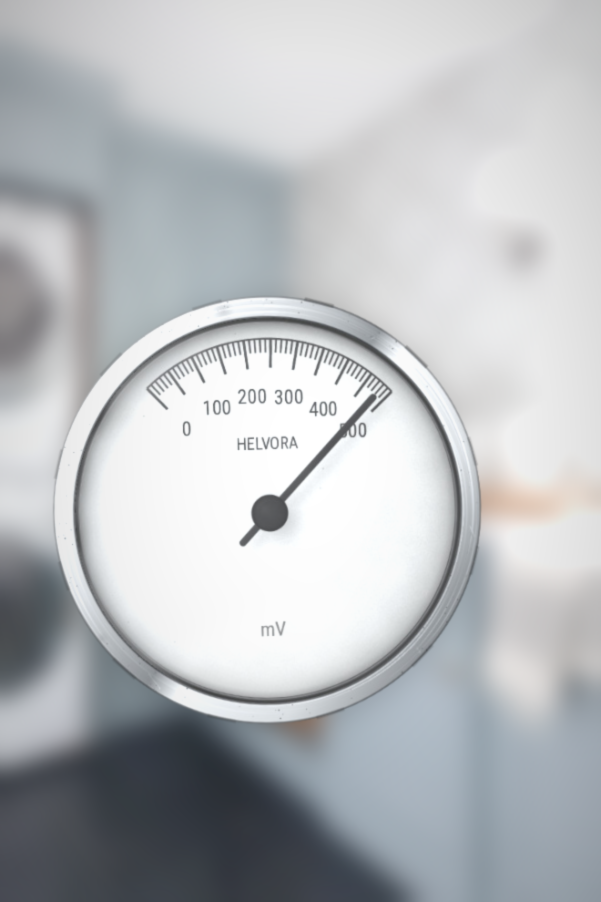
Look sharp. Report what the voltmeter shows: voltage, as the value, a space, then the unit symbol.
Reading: 480 mV
